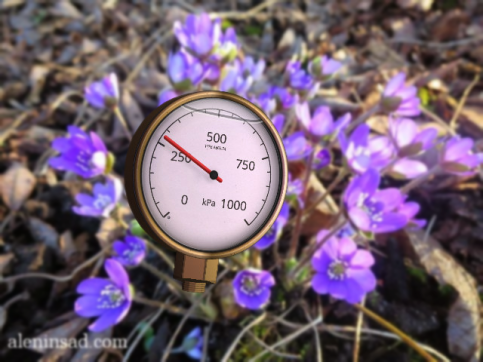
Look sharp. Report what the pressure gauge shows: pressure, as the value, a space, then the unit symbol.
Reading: 275 kPa
